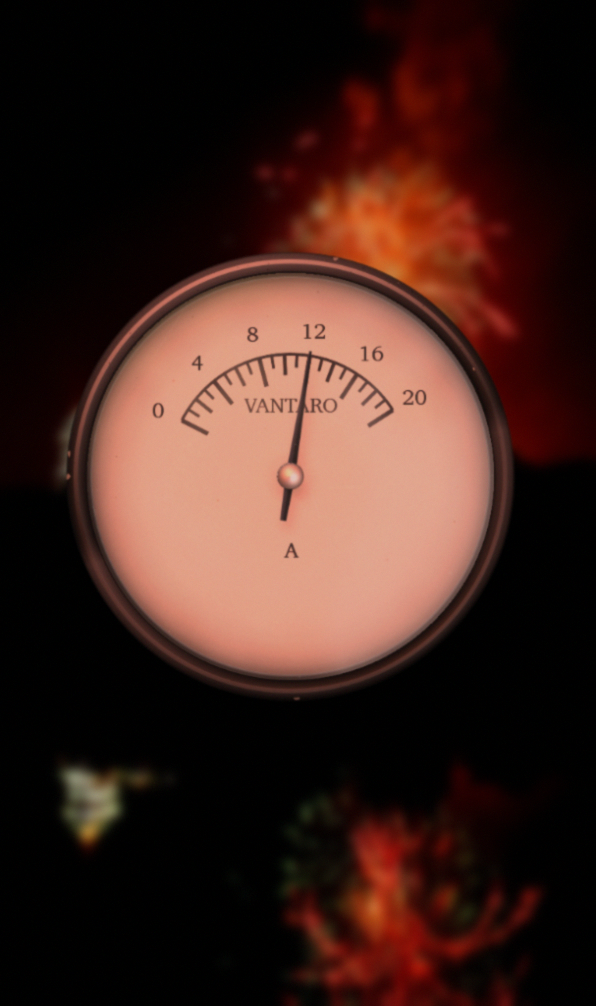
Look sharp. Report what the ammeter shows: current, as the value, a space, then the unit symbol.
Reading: 12 A
